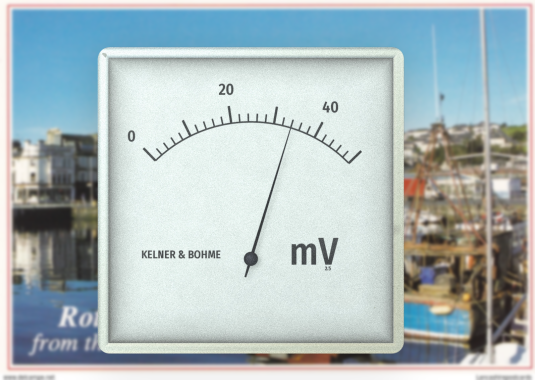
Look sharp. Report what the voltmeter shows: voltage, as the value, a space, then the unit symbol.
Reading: 34 mV
